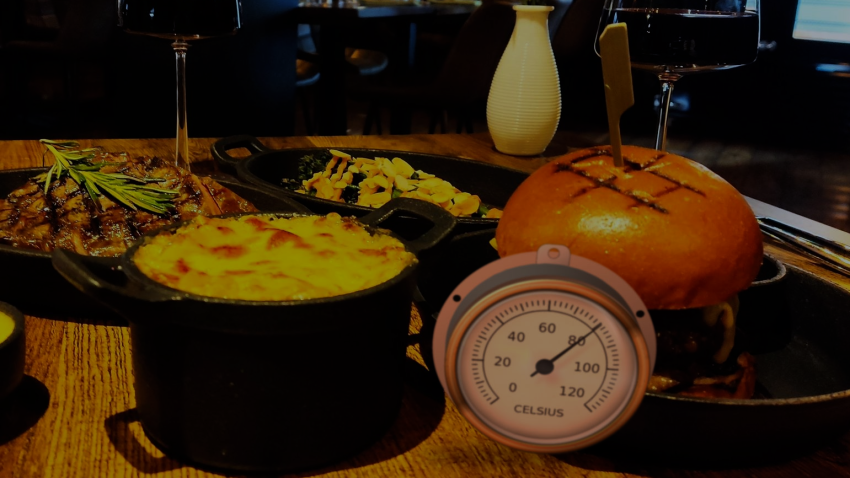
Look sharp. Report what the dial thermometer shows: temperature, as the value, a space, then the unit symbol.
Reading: 80 °C
